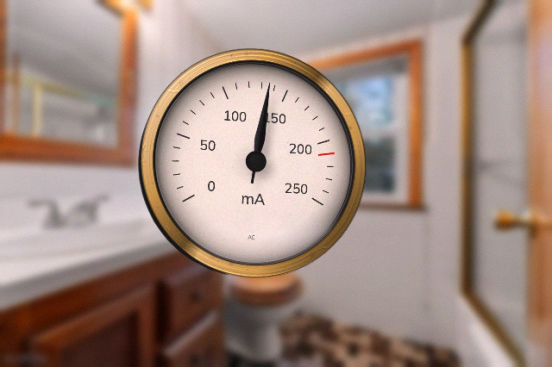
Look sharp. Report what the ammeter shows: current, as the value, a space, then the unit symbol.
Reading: 135 mA
